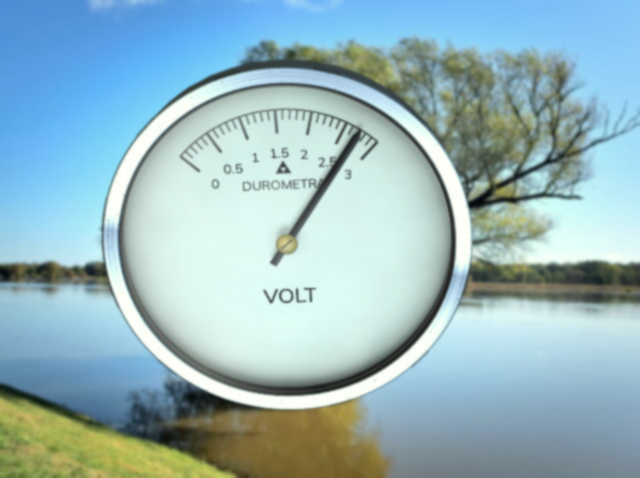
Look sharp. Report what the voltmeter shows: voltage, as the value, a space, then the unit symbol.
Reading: 2.7 V
